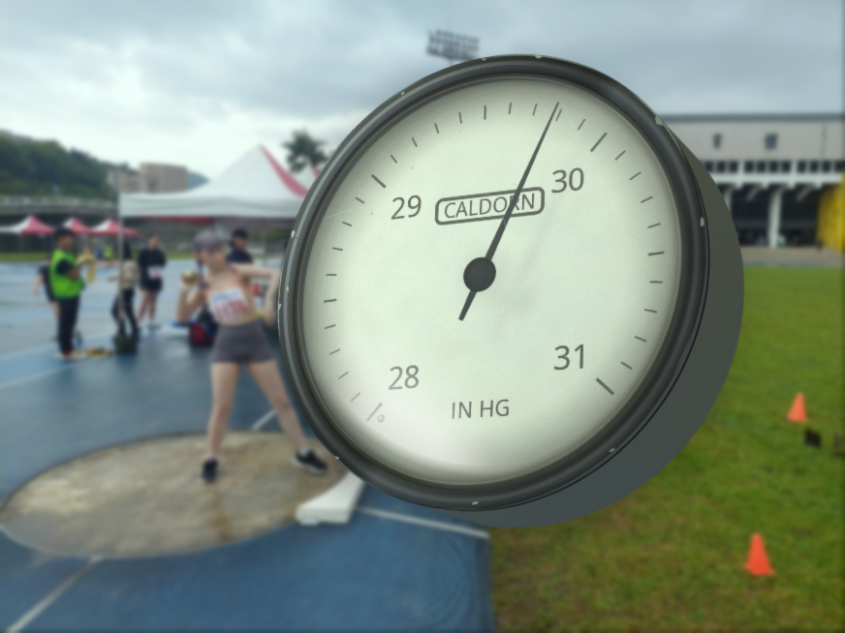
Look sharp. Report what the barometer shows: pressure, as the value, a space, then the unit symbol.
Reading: 29.8 inHg
